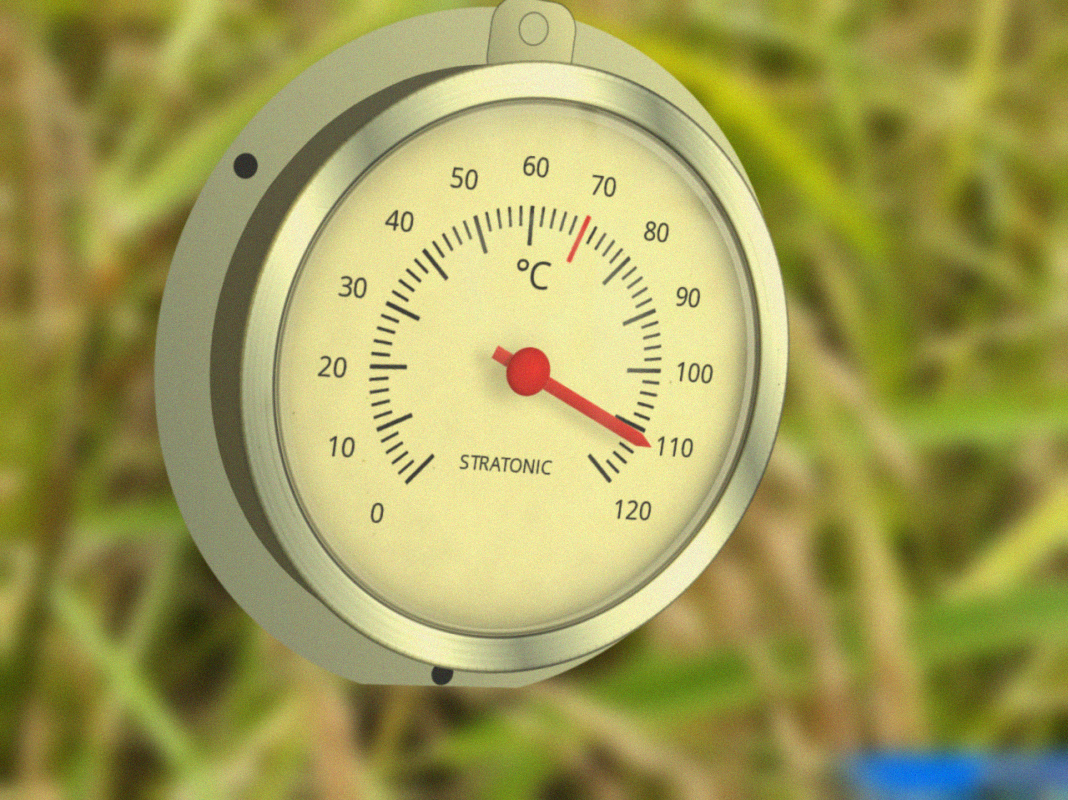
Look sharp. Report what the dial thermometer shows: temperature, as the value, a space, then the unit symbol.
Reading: 112 °C
